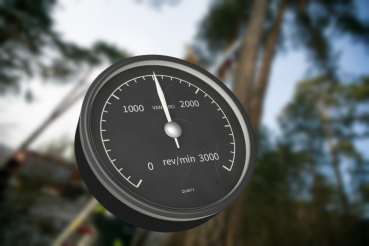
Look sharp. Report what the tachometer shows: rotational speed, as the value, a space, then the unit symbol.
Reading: 1500 rpm
